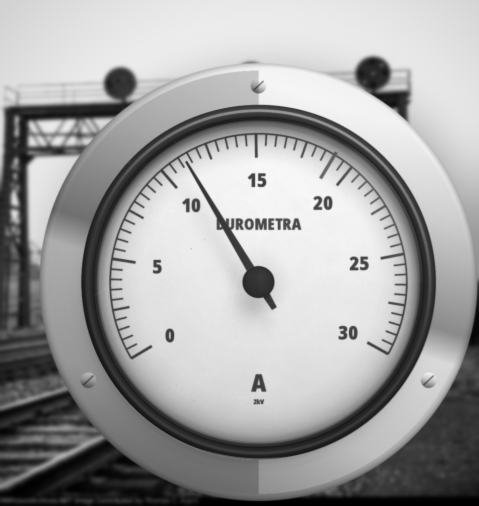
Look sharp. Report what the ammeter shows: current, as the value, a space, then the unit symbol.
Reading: 11.25 A
